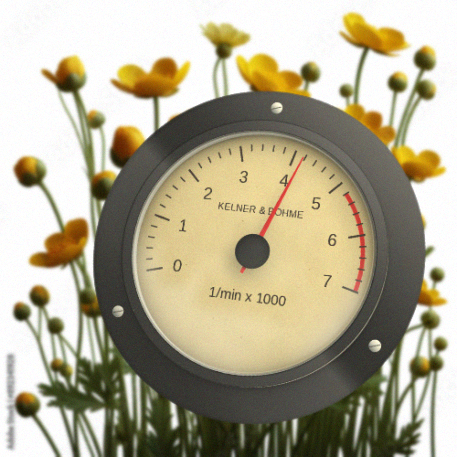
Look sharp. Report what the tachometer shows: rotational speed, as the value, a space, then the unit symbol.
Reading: 4200 rpm
